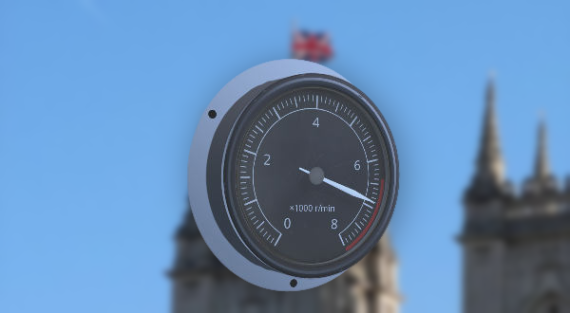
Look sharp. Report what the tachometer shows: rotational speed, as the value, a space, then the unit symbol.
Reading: 6900 rpm
